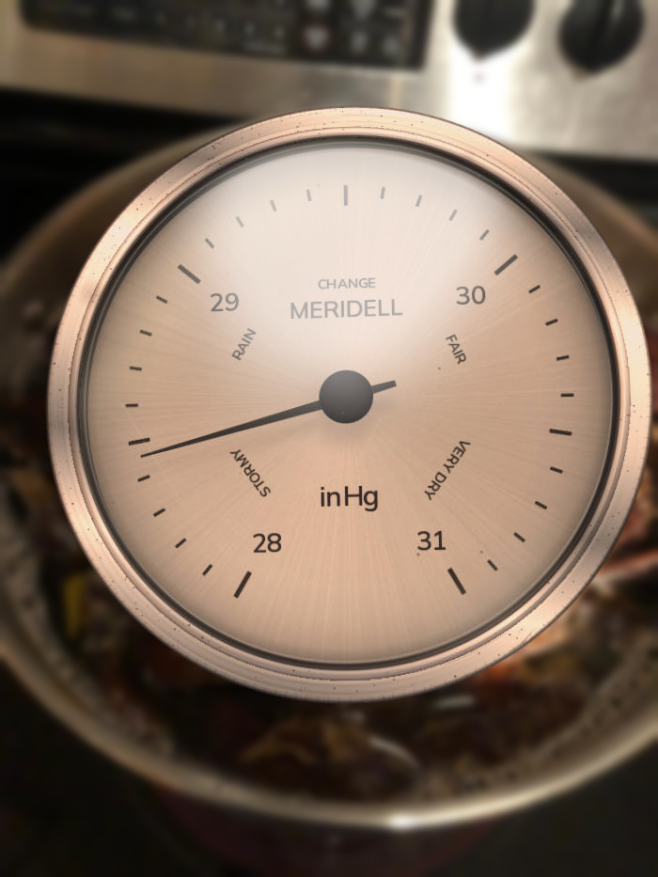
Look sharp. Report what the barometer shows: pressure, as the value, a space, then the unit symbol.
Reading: 28.45 inHg
